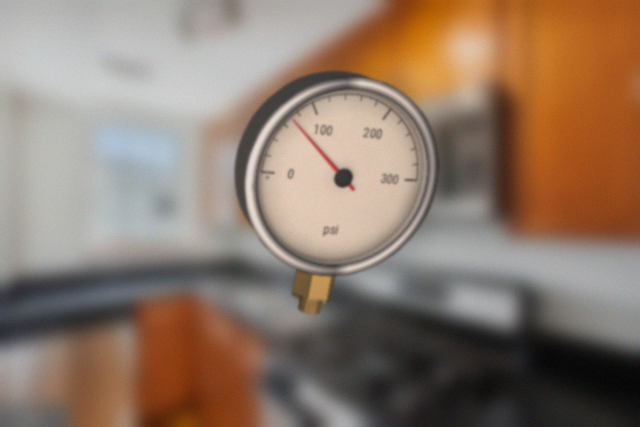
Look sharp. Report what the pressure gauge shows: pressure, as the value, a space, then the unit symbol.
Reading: 70 psi
